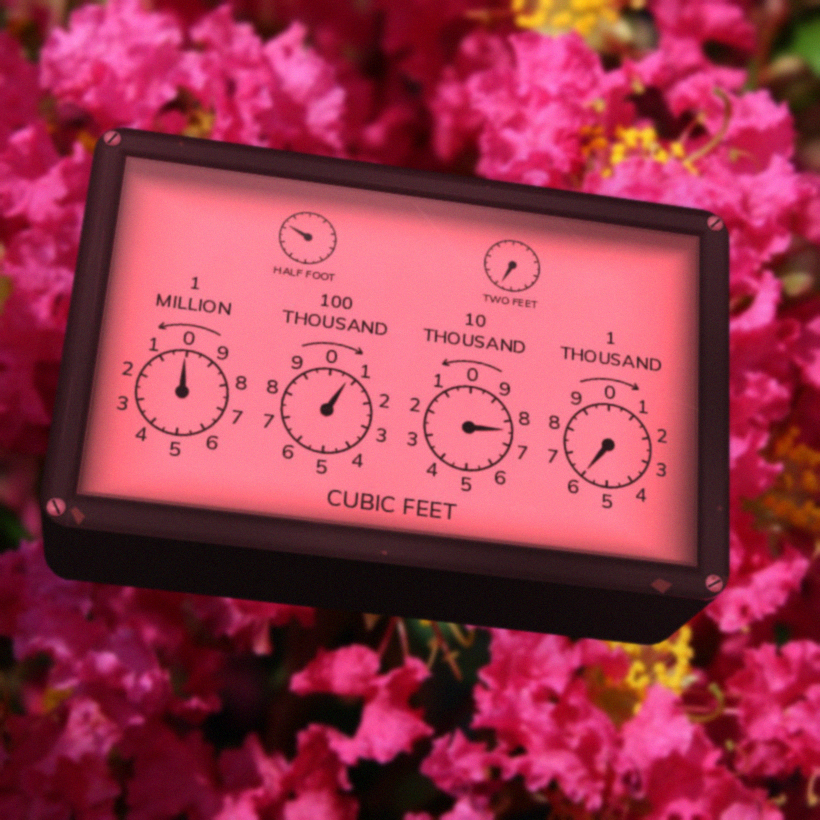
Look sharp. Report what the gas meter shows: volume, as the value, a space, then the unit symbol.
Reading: 7600 ft³
